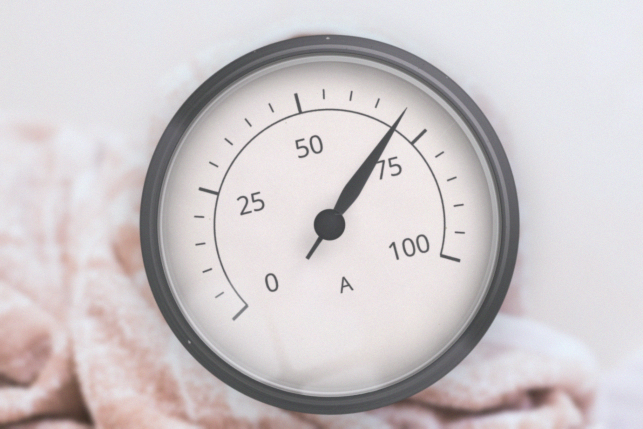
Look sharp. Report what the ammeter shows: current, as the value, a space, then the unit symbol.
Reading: 70 A
